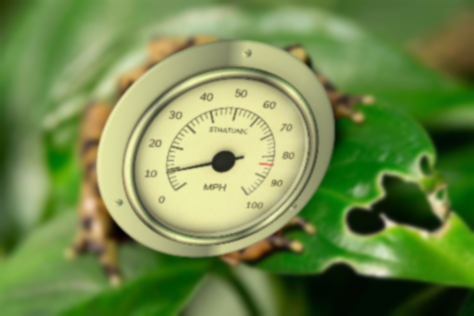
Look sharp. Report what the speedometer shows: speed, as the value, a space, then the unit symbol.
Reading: 10 mph
